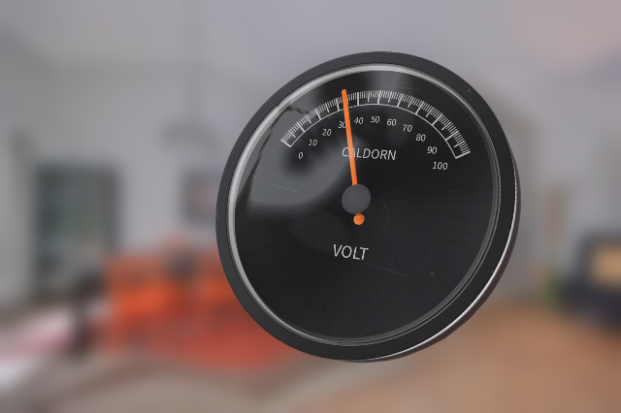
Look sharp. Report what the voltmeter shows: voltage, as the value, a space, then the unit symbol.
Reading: 35 V
